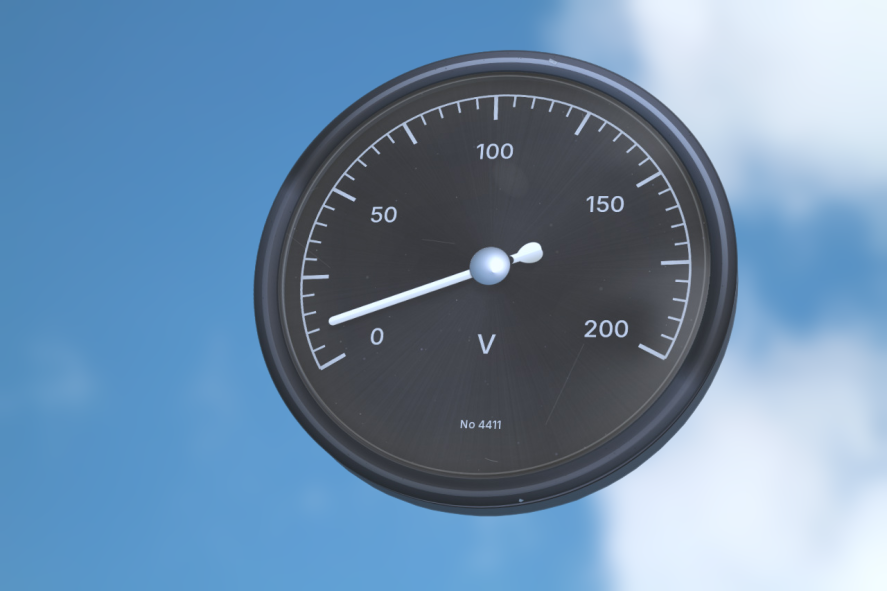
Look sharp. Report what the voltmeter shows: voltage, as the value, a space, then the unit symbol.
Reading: 10 V
